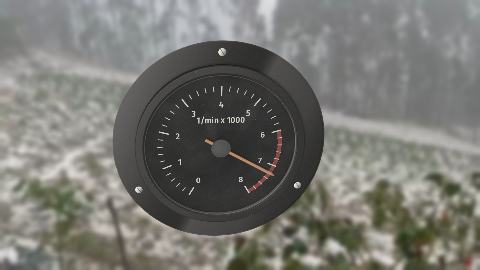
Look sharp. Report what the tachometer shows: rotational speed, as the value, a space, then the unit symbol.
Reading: 7200 rpm
